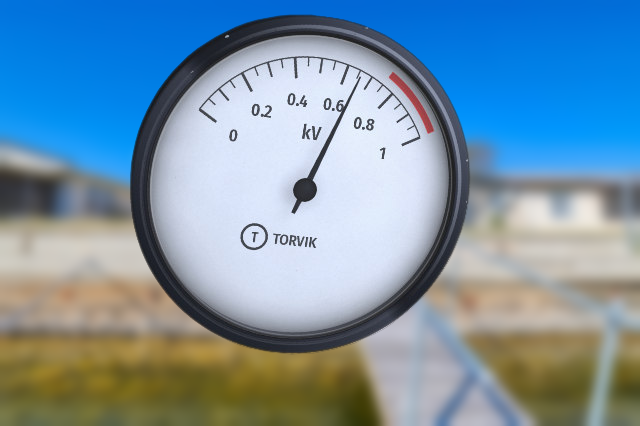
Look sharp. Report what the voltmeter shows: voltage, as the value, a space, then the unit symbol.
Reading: 0.65 kV
